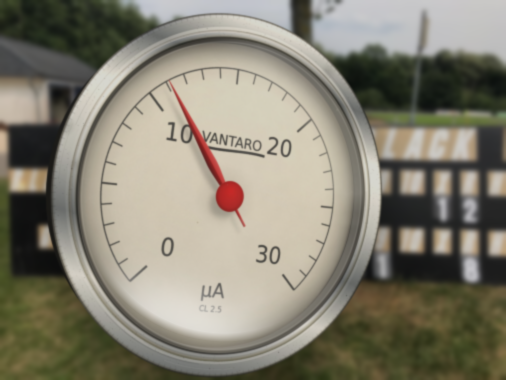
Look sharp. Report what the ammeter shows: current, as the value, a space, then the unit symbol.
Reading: 11 µA
